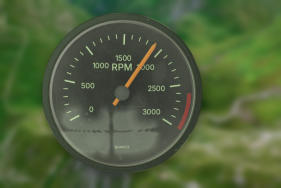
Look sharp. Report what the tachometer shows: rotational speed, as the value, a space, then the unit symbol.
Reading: 1900 rpm
